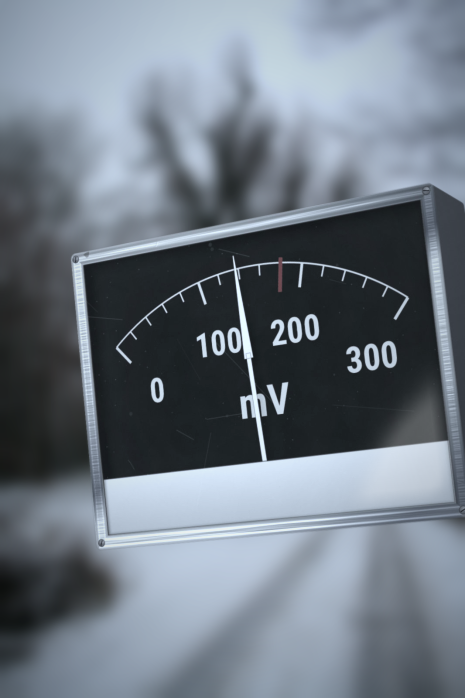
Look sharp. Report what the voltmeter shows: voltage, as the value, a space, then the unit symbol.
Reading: 140 mV
